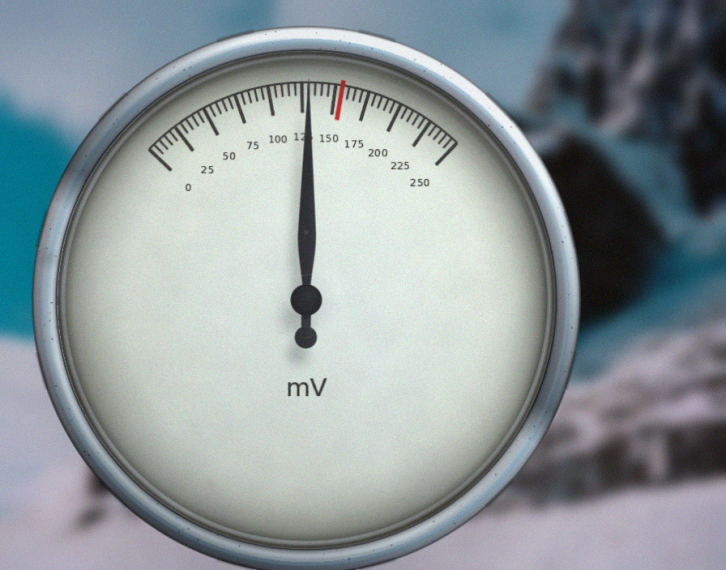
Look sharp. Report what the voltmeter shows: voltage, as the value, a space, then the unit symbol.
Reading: 130 mV
